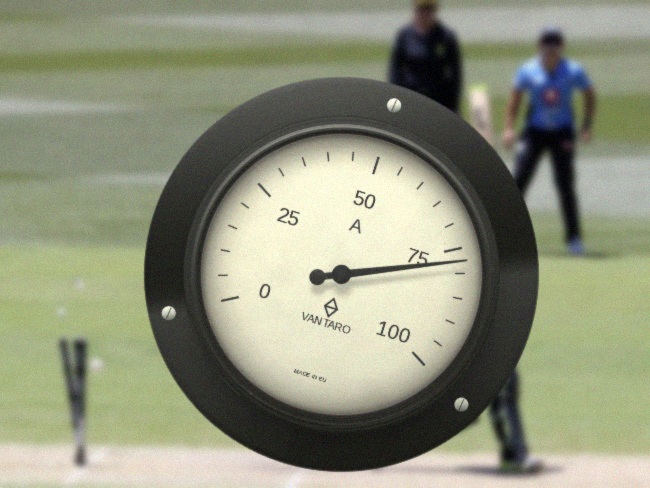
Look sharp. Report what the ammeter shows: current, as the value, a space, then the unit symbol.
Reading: 77.5 A
